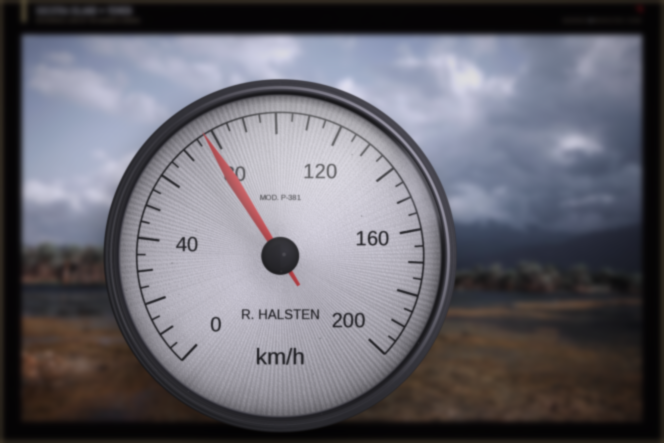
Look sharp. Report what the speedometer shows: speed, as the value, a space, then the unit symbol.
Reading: 77.5 km/h
